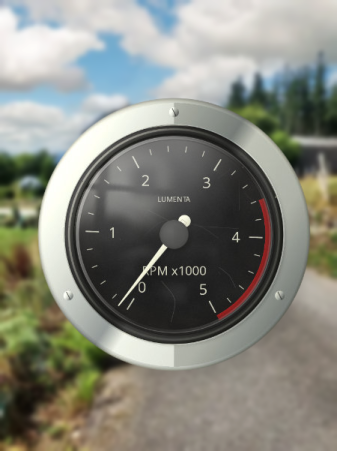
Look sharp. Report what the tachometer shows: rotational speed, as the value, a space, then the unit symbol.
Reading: 100 rpm
